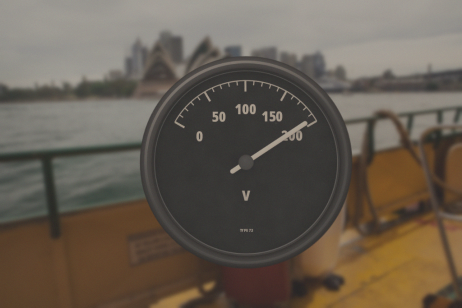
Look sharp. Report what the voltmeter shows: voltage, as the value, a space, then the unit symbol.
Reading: 195 V
